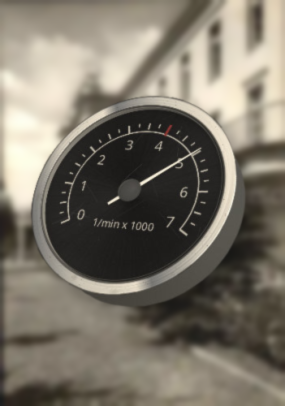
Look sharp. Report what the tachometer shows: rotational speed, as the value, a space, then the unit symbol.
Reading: 5000 rpm
